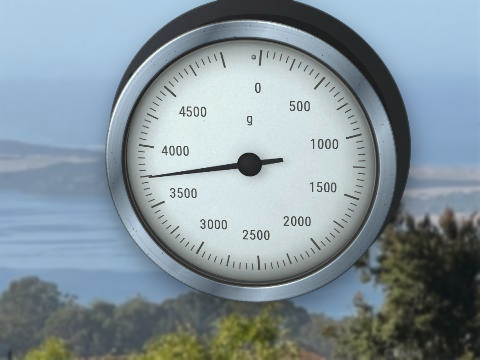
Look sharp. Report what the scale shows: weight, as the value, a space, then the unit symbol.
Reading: 3750 g
